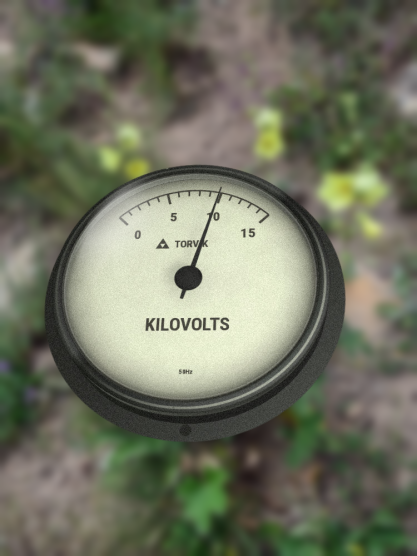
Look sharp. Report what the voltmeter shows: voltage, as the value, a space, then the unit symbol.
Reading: 10 kV
